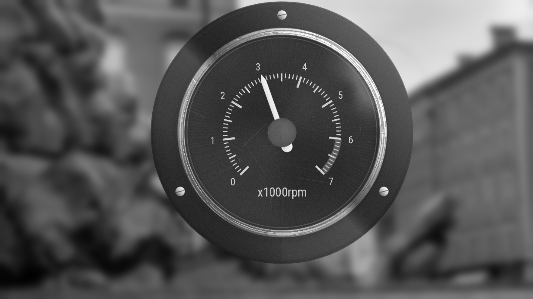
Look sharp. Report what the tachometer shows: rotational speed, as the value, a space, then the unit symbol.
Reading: 3000 rpm
